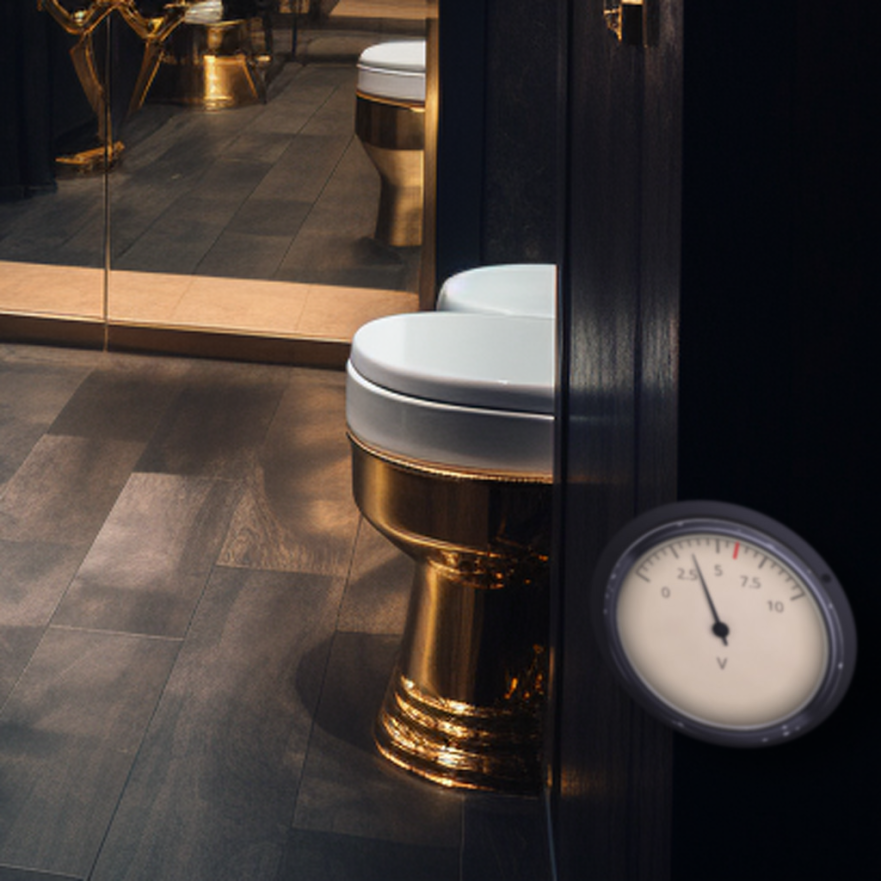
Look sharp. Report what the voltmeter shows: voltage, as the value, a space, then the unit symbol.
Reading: 3.5 V
